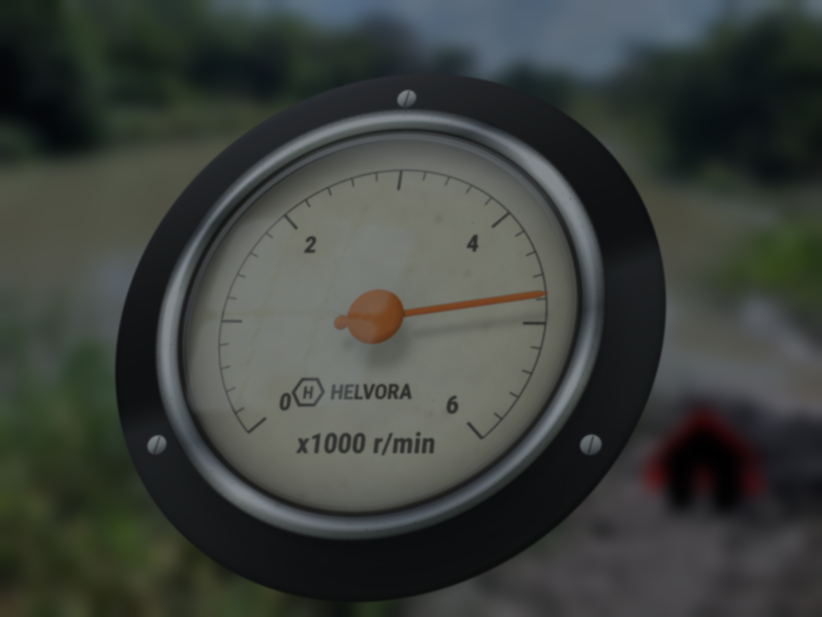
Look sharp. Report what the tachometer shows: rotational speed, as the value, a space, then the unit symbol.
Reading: 4800 rpm
